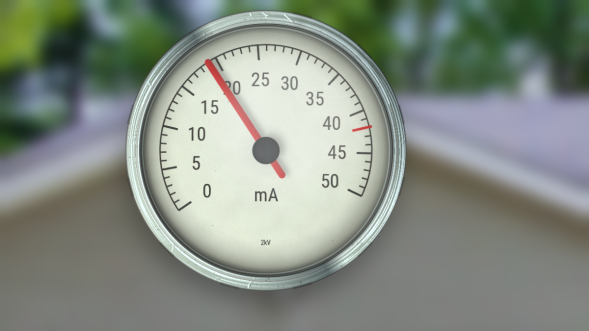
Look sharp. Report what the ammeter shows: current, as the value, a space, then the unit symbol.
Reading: 19 mA
